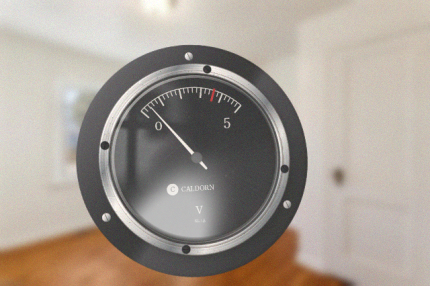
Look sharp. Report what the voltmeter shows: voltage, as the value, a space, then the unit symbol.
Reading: 0.4 V
